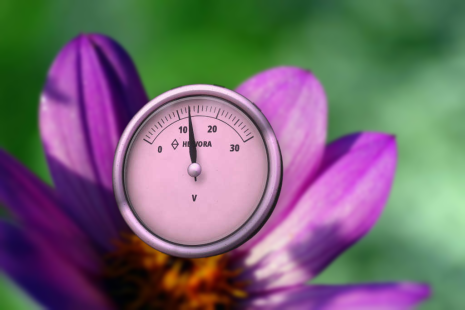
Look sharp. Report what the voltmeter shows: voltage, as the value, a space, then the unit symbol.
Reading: 13 V
